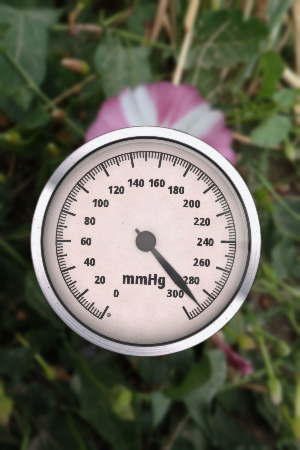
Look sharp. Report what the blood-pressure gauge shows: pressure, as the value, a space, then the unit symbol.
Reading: 290 mmHg
